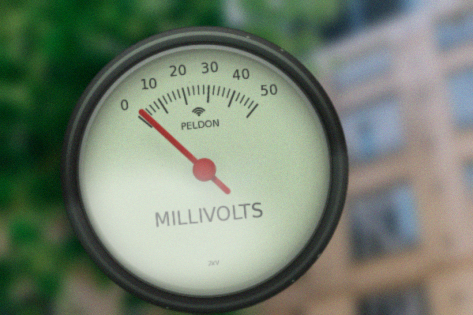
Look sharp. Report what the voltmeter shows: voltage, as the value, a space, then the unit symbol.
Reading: 2 mV
